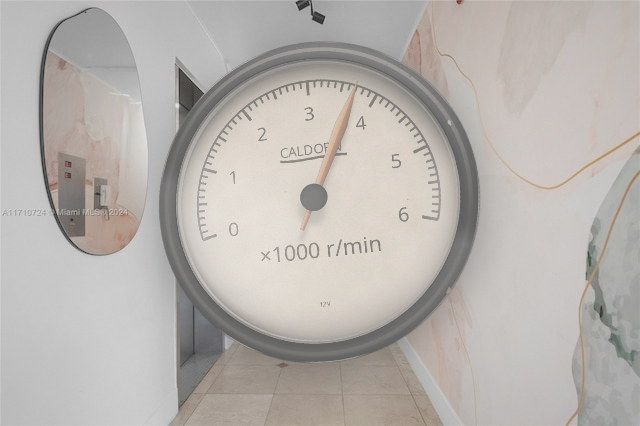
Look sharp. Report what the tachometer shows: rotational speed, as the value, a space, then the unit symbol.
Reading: 3700 rpm
